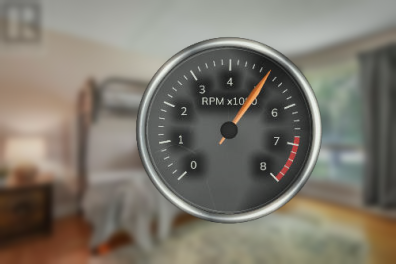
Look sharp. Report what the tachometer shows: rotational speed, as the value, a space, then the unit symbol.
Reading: 5000 rpm
